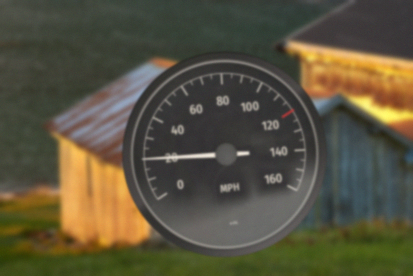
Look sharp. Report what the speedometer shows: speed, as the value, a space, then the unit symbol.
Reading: 20 mph
